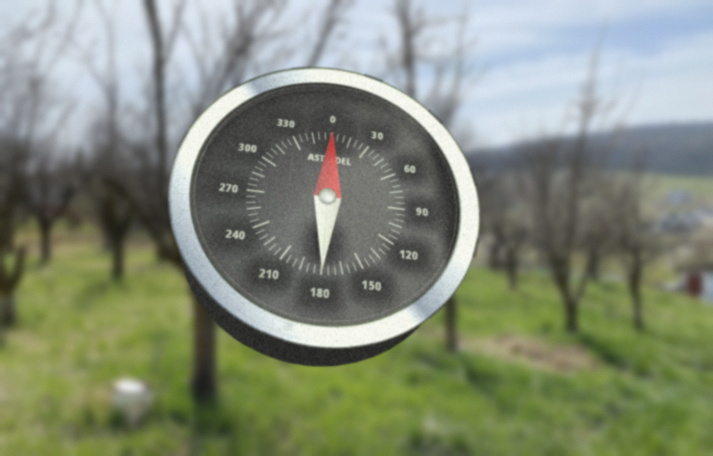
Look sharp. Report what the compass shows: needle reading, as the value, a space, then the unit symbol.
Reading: 0 °
